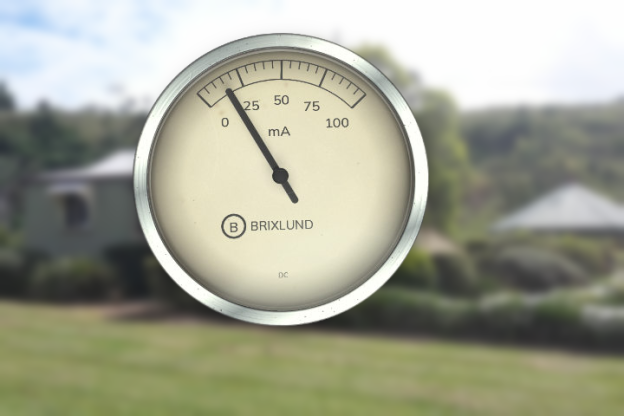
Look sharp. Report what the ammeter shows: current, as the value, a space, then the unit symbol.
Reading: 15 mA
